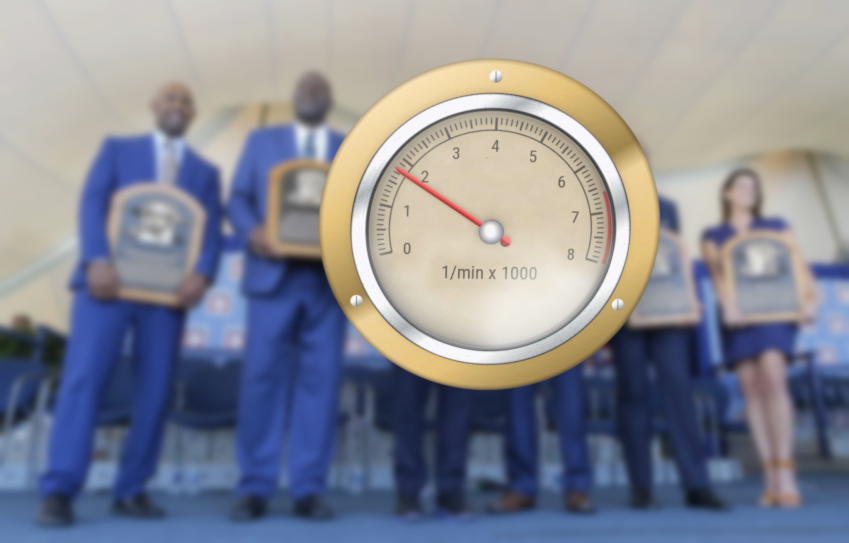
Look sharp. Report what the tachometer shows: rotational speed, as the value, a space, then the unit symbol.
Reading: 1800 rpm
